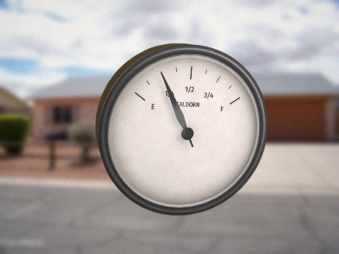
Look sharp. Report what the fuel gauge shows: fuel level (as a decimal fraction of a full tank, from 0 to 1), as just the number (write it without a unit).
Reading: 0.25
